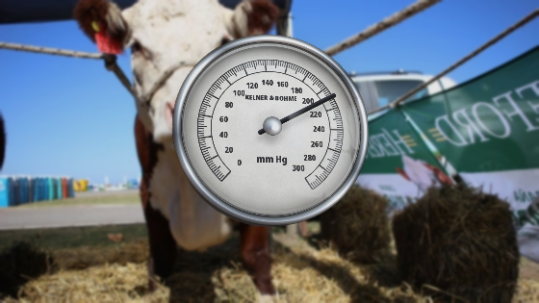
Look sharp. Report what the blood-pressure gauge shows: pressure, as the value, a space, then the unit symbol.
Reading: 210 mmHg
